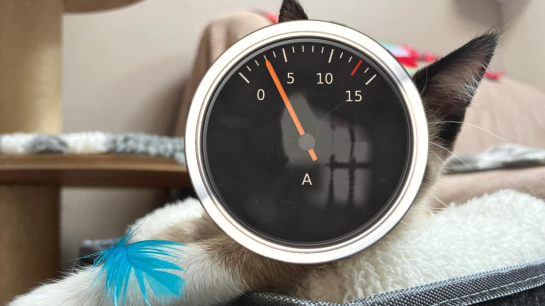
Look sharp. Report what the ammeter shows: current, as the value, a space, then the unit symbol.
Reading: 3 A
